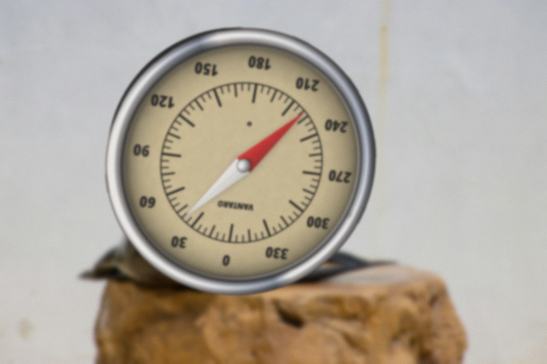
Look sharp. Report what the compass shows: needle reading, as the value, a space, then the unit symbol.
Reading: 220 °
